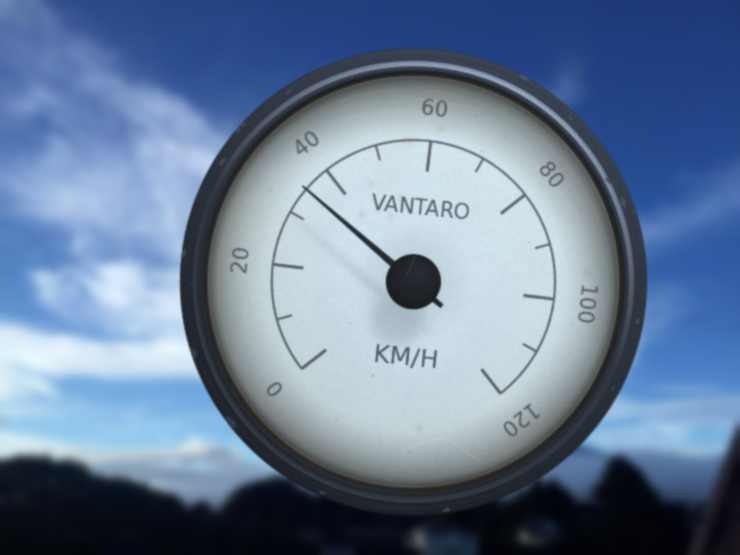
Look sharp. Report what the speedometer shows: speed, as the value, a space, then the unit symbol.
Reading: 35 km/h
